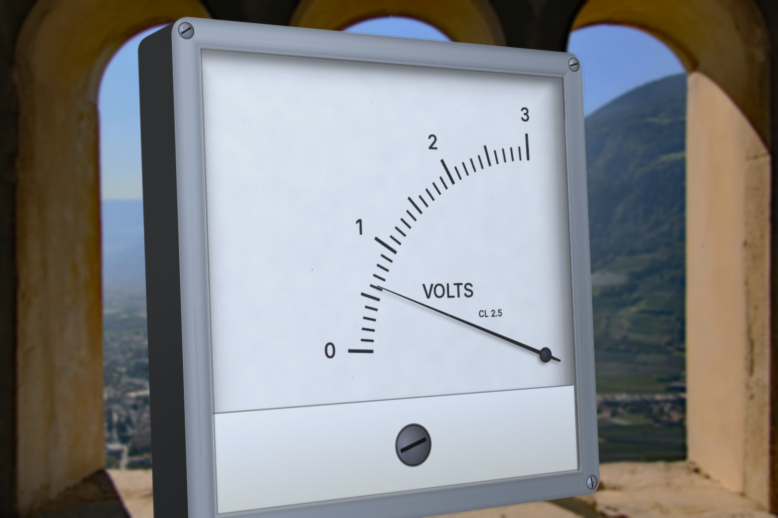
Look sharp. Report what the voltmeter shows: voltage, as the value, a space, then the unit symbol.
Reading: 0.6 V
